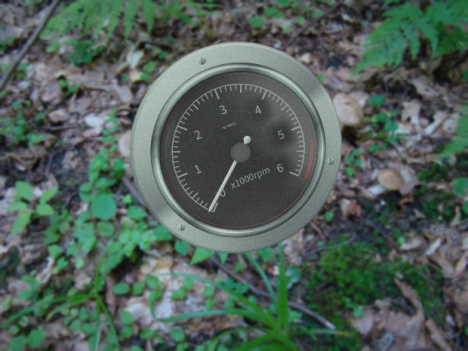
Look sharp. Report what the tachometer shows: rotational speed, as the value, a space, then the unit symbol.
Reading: 100 rpm
